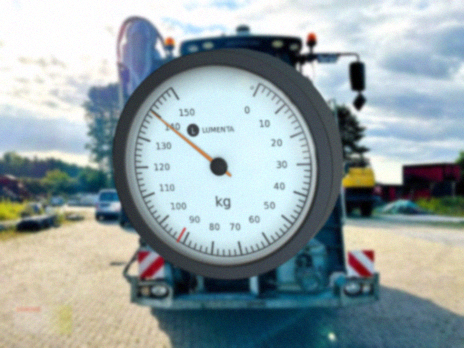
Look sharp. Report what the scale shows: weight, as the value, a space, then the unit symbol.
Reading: 140 kg
